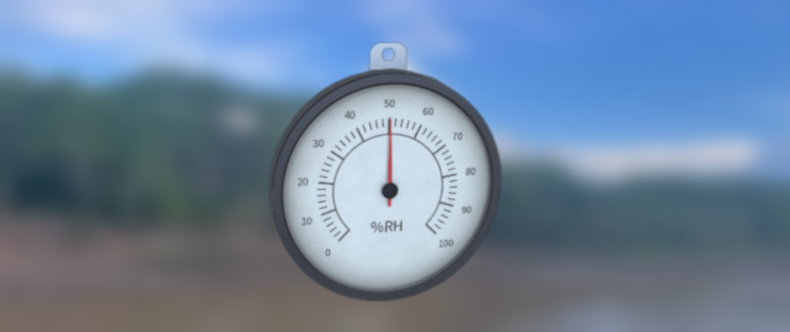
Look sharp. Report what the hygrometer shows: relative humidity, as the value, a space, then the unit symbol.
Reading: 50 %
